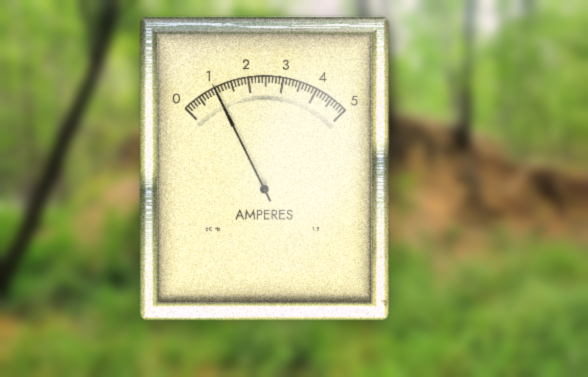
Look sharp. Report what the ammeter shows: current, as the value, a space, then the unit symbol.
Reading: 1 A
